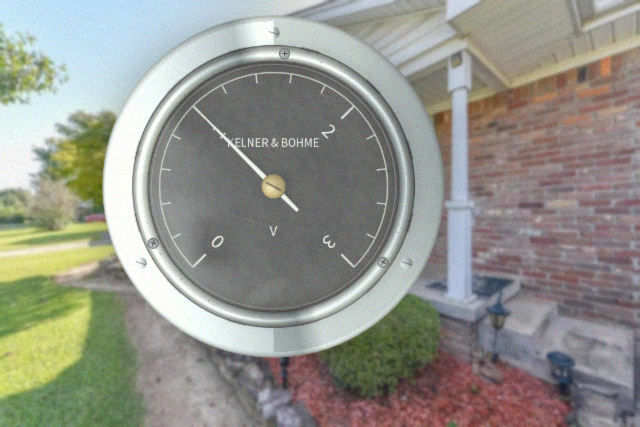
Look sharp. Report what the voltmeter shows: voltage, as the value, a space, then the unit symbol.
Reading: 1 V
